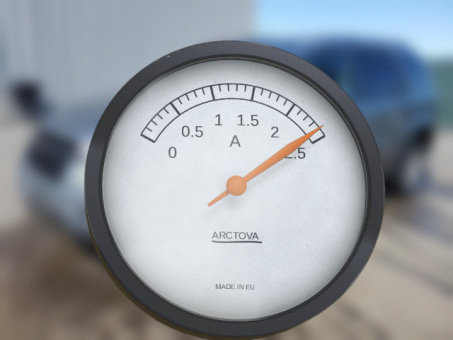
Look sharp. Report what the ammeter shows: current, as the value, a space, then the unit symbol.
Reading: 2.4 A
